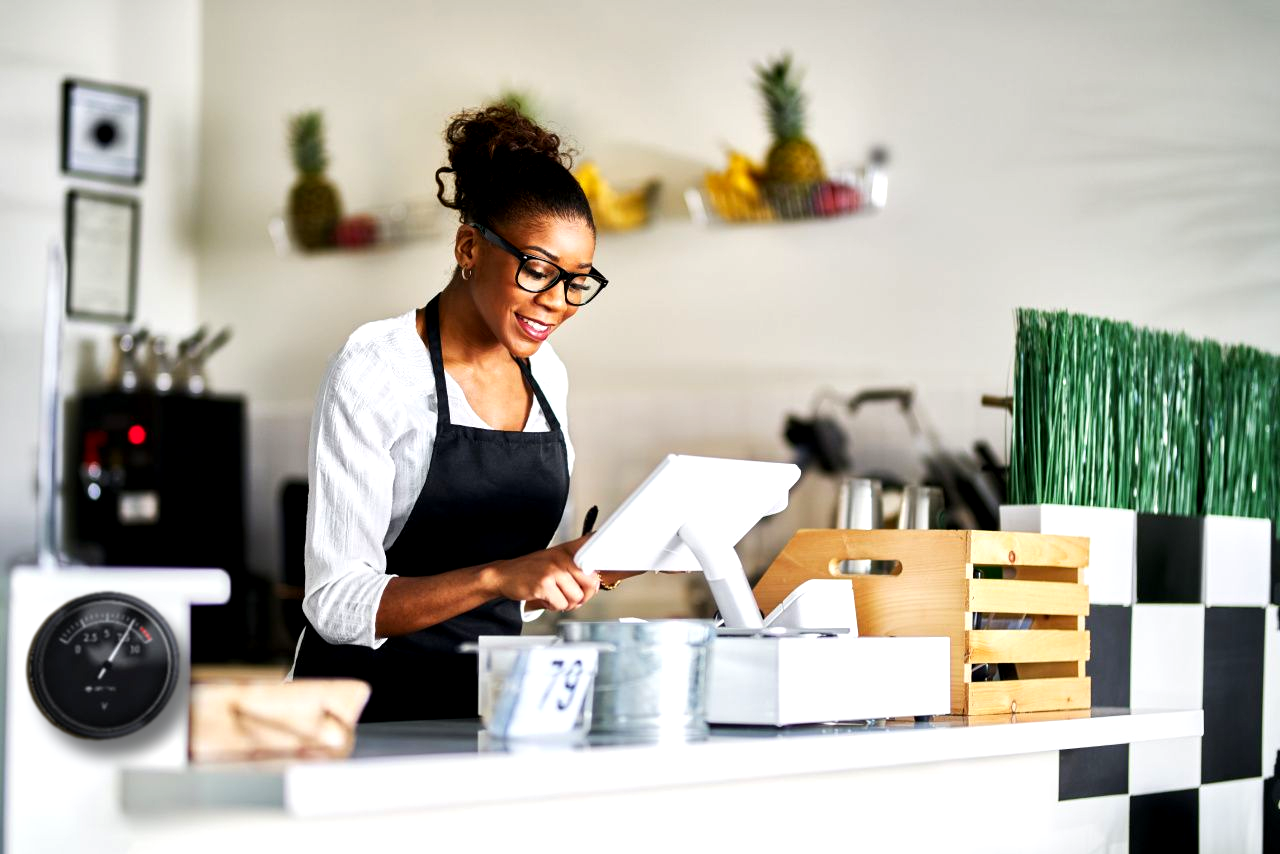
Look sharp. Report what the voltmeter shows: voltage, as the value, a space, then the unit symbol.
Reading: 7.5 V
